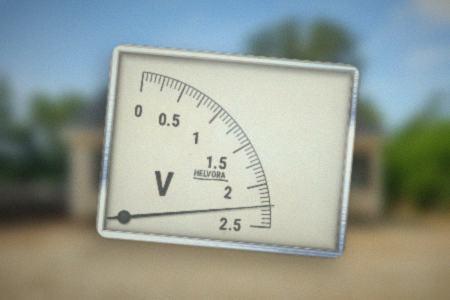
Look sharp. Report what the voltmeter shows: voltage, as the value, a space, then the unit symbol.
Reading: 2.25 V
